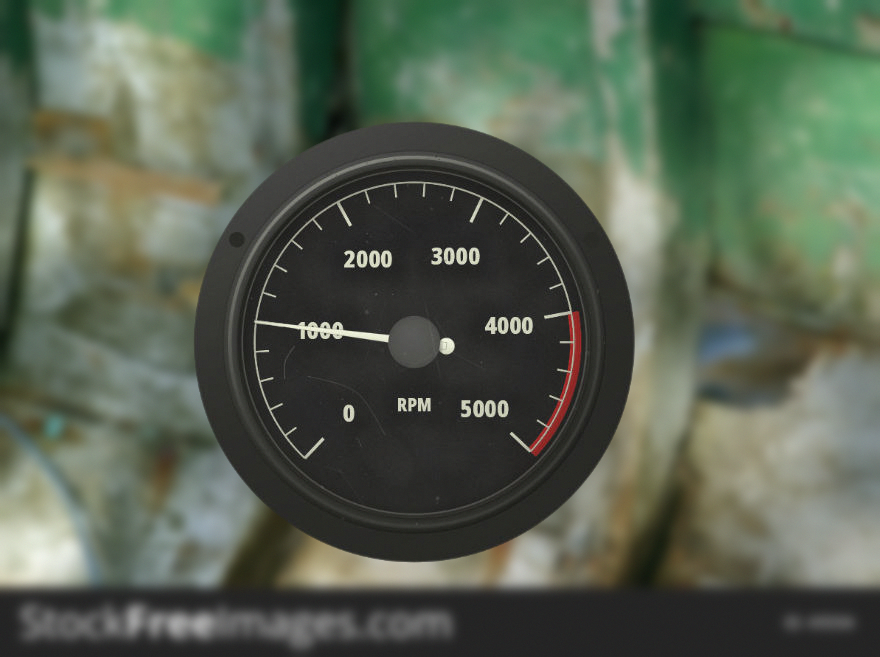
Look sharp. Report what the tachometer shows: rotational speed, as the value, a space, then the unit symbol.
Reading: 1000 rpm
